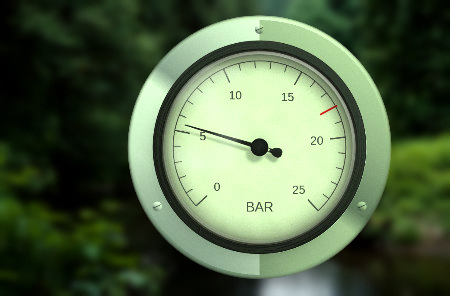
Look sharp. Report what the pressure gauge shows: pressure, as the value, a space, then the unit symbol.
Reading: 5.5 bar
